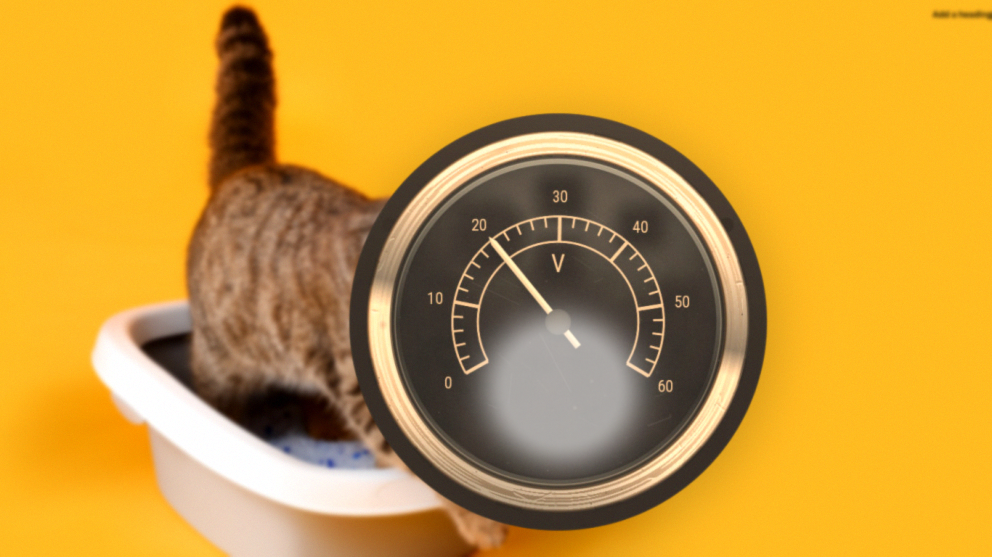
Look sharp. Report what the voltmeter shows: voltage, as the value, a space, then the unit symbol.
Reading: 20 V
